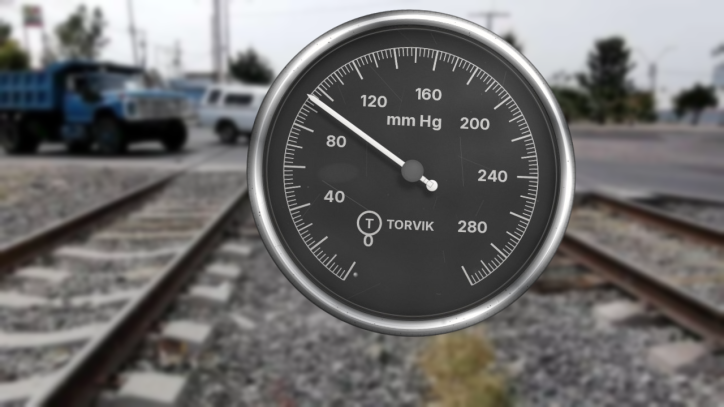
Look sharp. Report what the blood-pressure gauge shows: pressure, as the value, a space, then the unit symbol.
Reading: 94 mmHg
